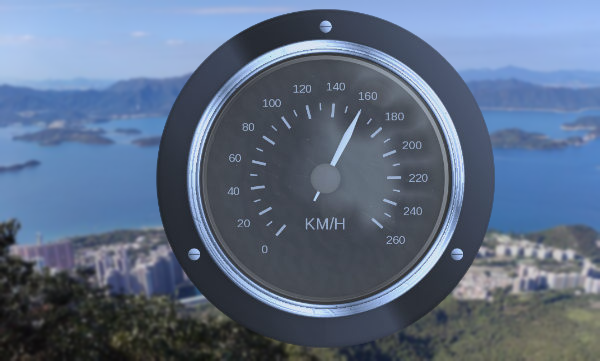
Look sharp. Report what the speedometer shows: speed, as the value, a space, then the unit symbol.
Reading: 160 km/h
